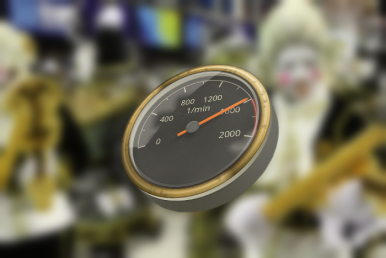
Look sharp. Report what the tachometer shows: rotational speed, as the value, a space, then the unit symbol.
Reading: 1600 rpm
